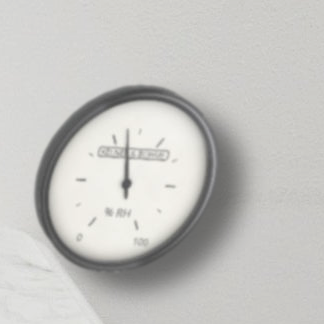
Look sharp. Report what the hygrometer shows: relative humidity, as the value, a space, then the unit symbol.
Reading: 45 %
